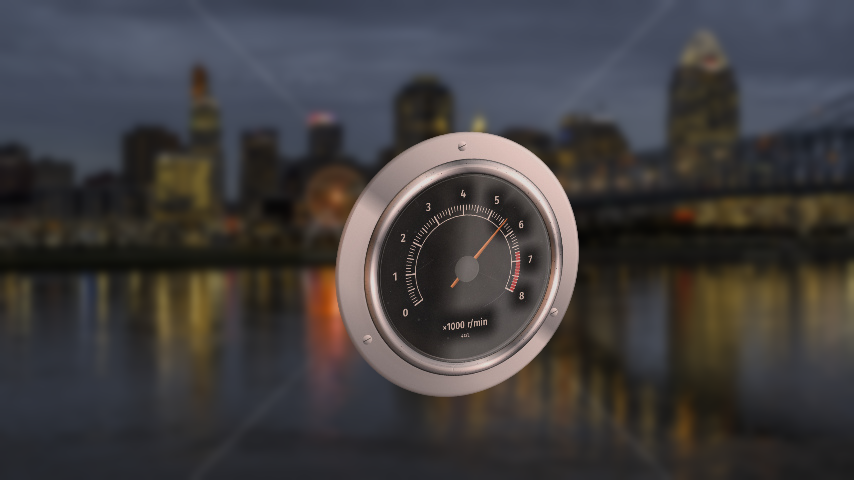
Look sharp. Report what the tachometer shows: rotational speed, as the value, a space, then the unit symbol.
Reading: 5500 rpm
